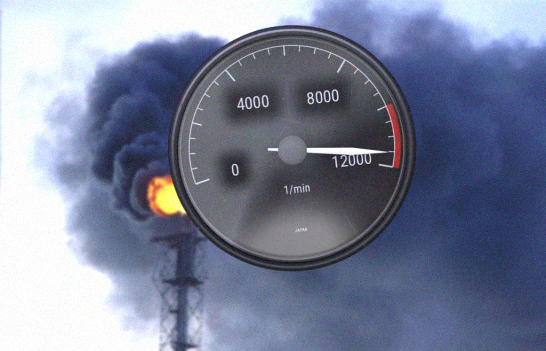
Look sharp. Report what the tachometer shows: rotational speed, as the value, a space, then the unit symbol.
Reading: 11500 rpm
